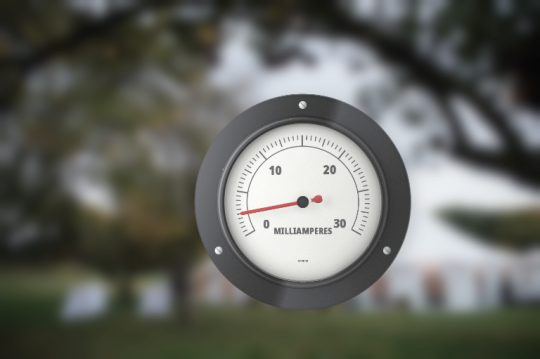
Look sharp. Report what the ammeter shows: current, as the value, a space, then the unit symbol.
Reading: 2.5 mA
